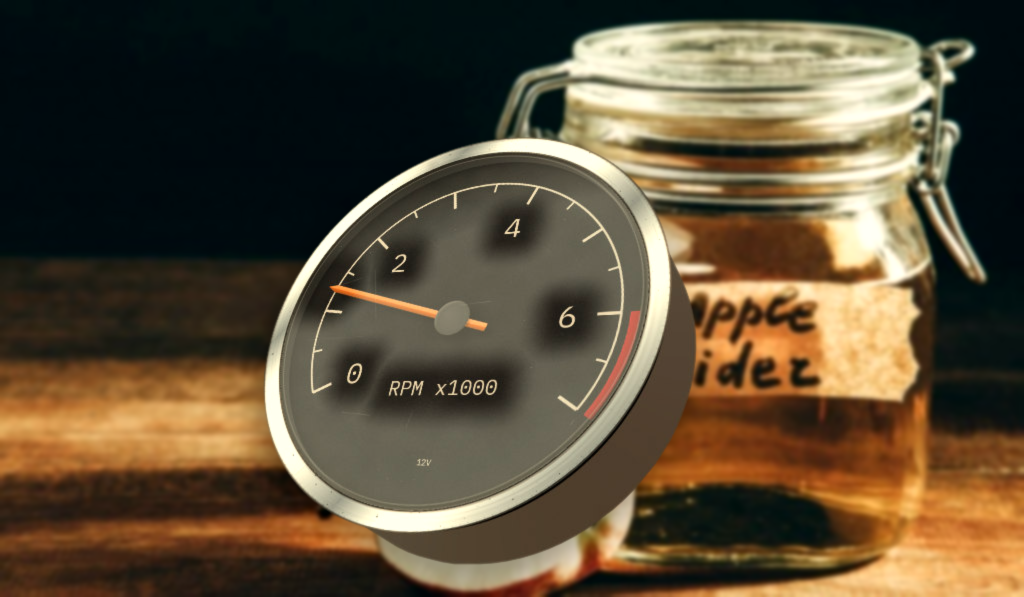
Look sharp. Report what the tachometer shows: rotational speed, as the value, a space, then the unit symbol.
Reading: 1250 rpm
